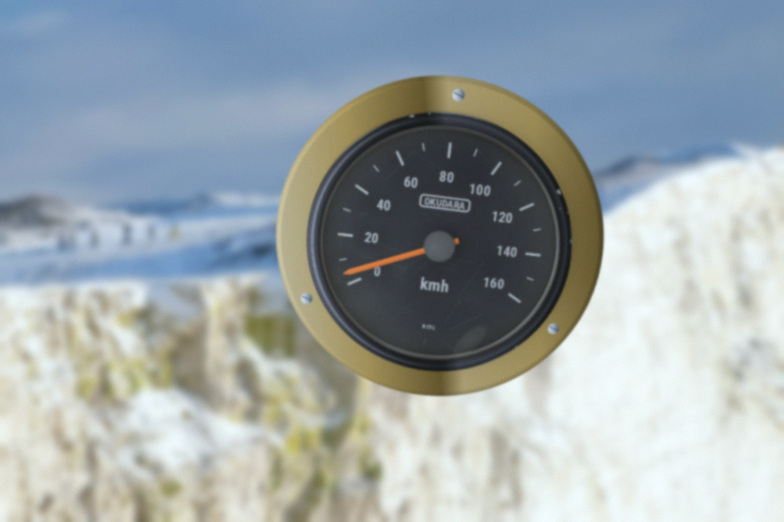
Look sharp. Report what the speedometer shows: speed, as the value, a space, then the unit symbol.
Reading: 5 km/h
